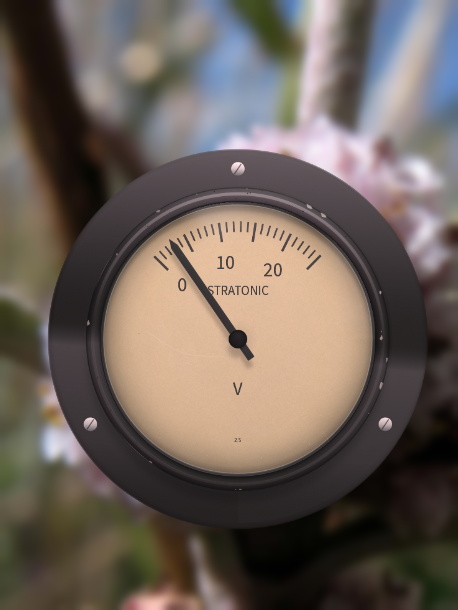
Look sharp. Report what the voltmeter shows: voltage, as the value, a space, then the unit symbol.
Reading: 3 V
